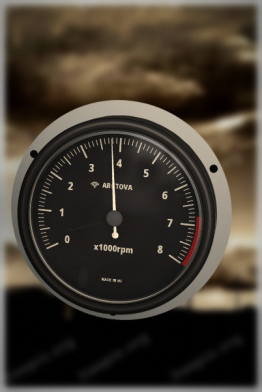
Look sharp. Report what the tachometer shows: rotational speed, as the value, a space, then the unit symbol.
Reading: 3800 rpm
